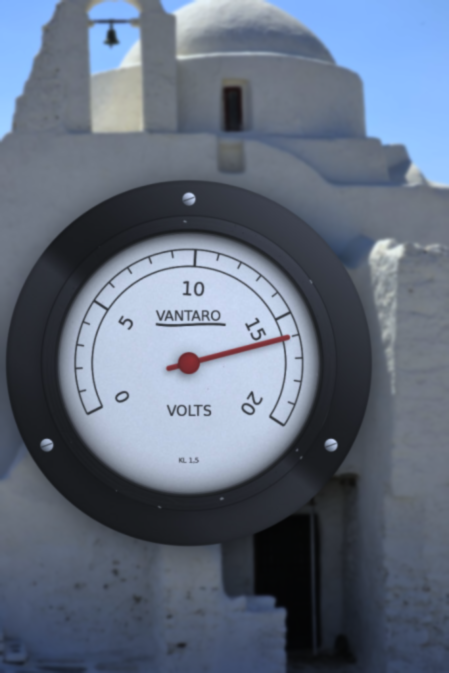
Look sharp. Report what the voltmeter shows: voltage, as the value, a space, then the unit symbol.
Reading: 16 V
